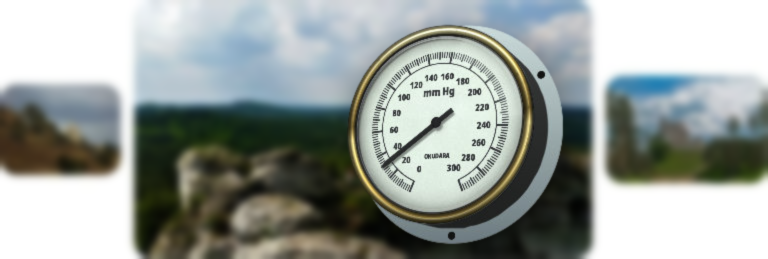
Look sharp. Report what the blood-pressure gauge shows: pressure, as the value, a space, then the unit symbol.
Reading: 30 mmHg
